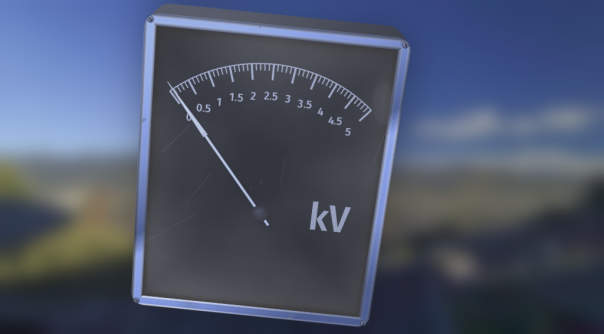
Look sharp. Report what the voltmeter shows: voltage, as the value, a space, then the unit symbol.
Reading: 0.1 kV
